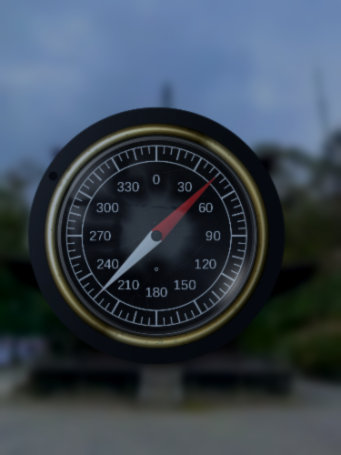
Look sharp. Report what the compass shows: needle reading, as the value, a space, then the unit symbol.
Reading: 45 °
